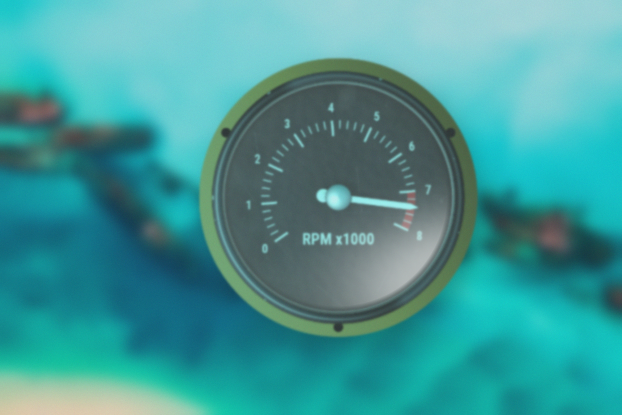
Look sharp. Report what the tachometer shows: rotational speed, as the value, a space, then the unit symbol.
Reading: 7400 rpm
